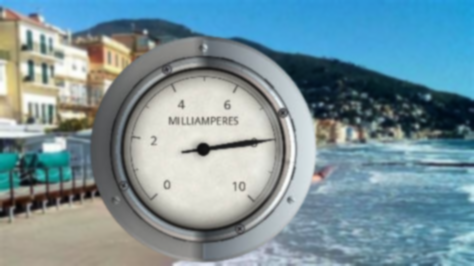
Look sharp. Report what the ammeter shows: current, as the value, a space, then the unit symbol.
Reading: 8 mA
